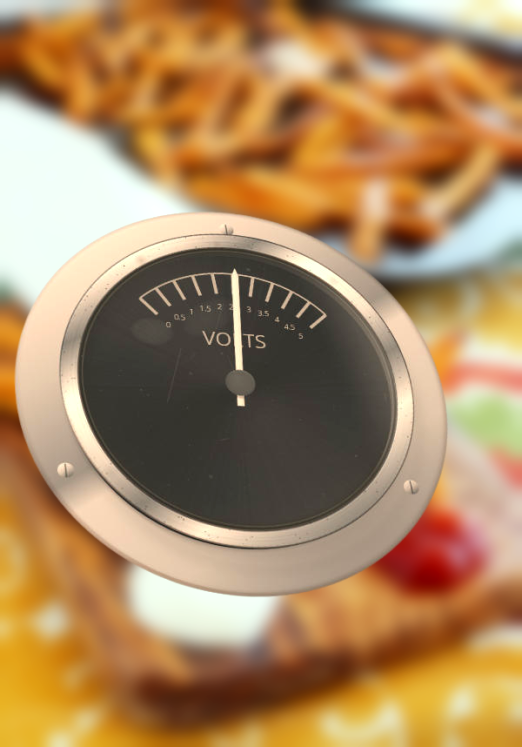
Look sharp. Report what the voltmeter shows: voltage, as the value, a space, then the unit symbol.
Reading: 2.5 V
